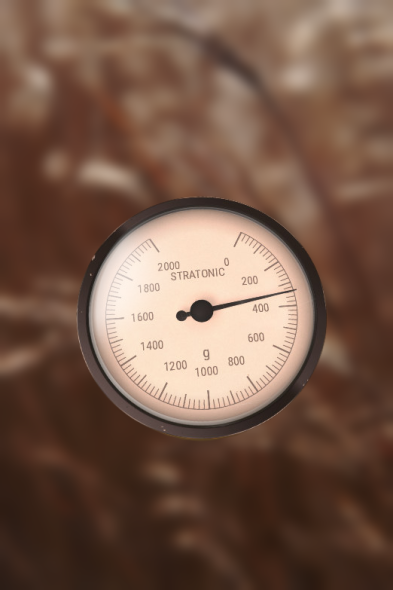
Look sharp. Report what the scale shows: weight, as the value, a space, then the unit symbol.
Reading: 340 g
